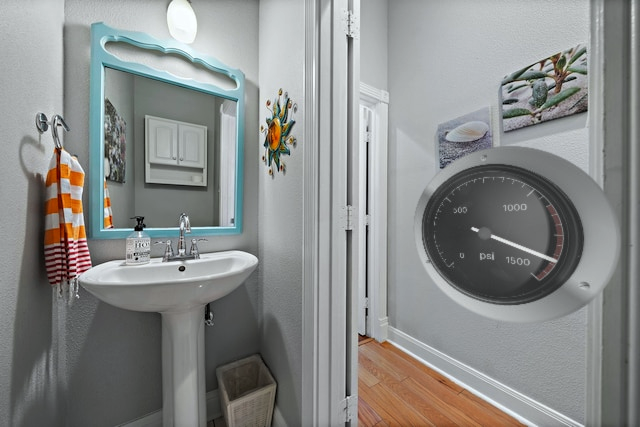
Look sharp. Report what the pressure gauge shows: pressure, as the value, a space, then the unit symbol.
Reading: 1375 psi
